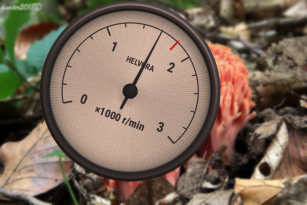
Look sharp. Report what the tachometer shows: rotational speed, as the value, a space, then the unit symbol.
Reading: 1600 rpm
